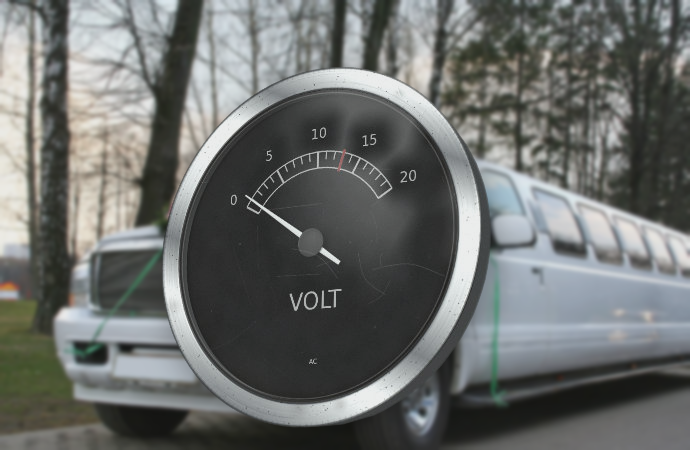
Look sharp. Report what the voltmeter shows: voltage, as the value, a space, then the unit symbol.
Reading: 1 V
